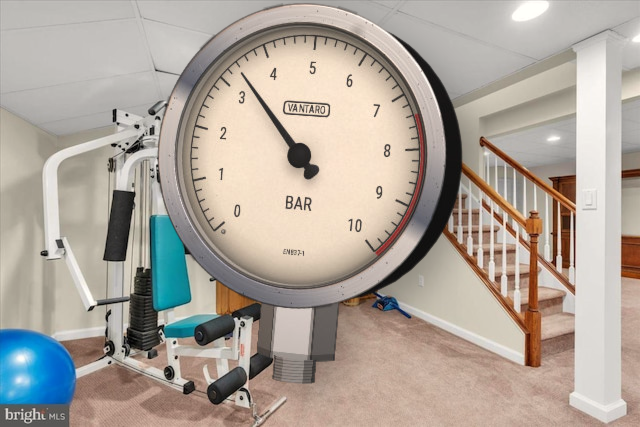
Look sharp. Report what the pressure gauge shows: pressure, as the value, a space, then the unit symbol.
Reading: 3.4 bar
